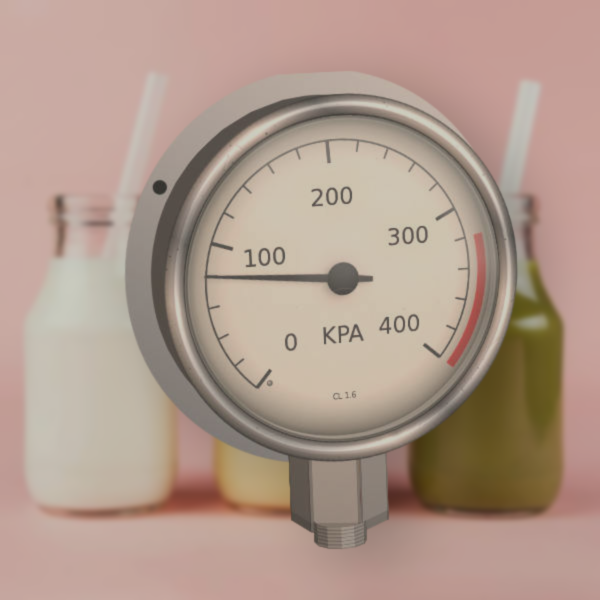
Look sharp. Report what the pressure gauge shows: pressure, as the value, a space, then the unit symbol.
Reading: 80 kPa
